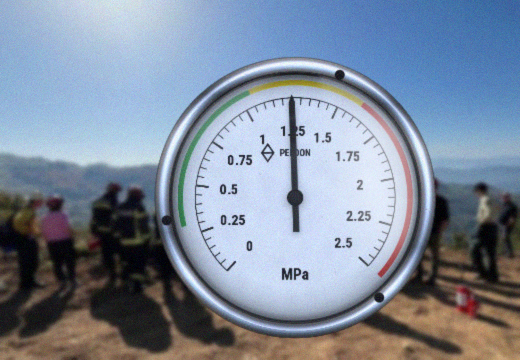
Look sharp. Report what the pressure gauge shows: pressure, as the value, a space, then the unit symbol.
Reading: 1.25 MPa
